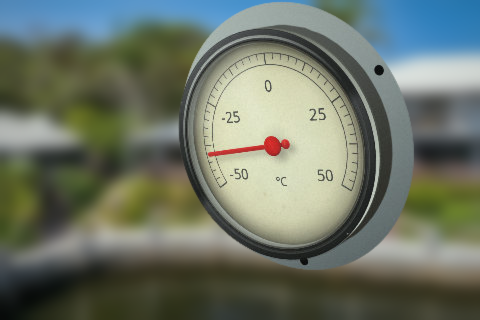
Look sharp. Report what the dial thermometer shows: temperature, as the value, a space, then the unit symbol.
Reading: -40 °C
